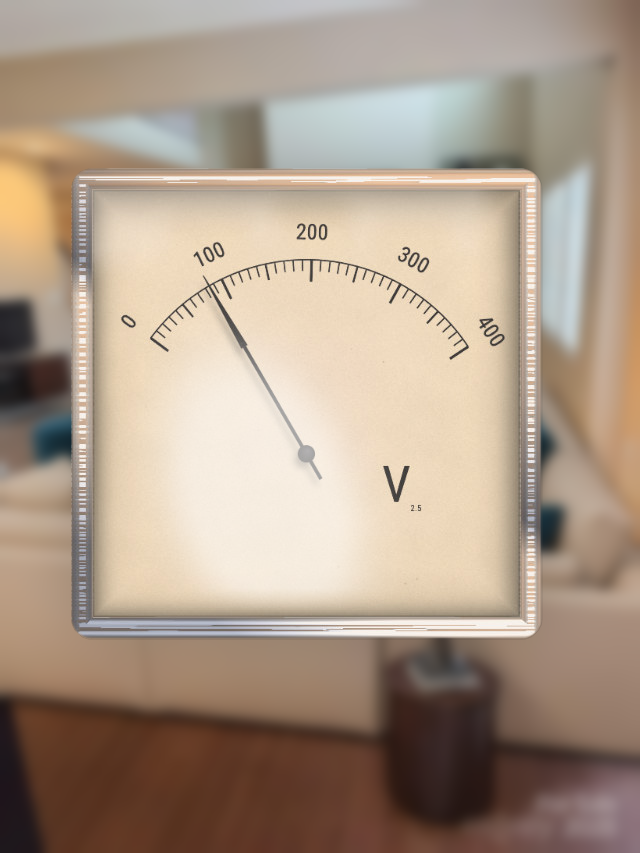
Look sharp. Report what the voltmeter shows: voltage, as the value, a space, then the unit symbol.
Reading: 85 V
